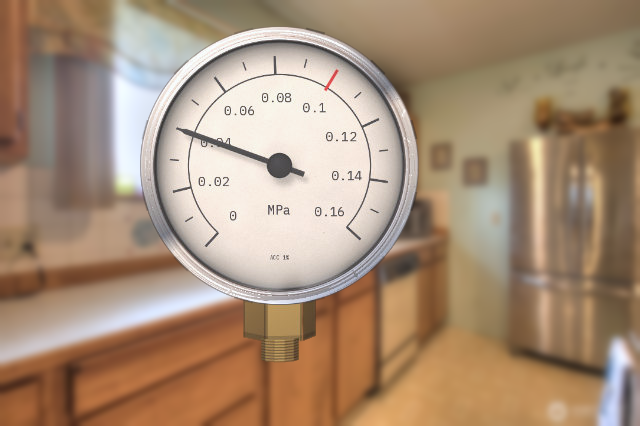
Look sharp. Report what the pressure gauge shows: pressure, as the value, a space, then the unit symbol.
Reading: 0.04 MPa
